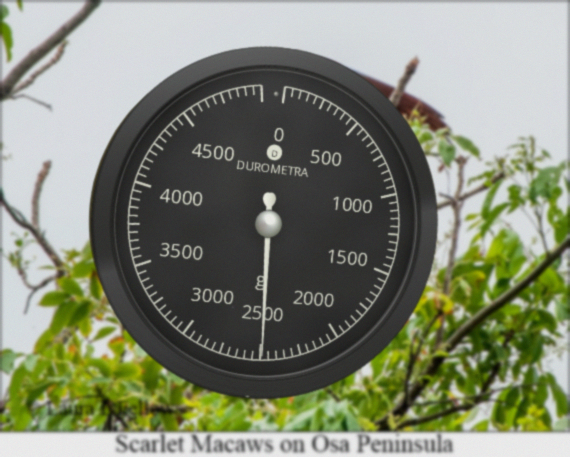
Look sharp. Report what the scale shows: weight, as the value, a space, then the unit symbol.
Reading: 2500 g
